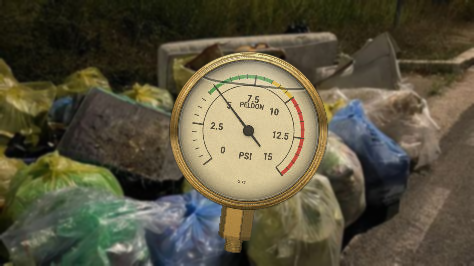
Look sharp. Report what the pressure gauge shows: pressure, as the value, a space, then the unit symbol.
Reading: 5 psi
